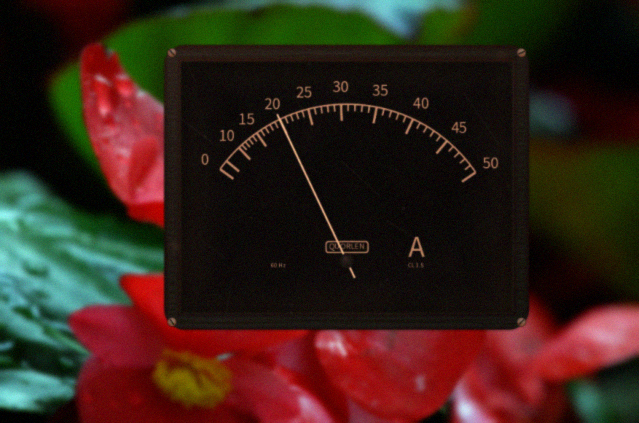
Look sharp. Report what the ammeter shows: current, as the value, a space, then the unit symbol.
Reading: 20 A
